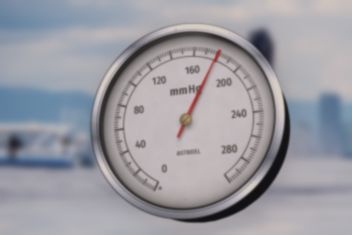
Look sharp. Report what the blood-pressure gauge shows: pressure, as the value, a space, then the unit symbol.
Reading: 180 mmHg
